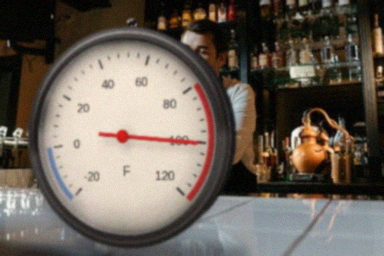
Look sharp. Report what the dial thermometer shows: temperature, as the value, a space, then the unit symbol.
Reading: 100 °F
